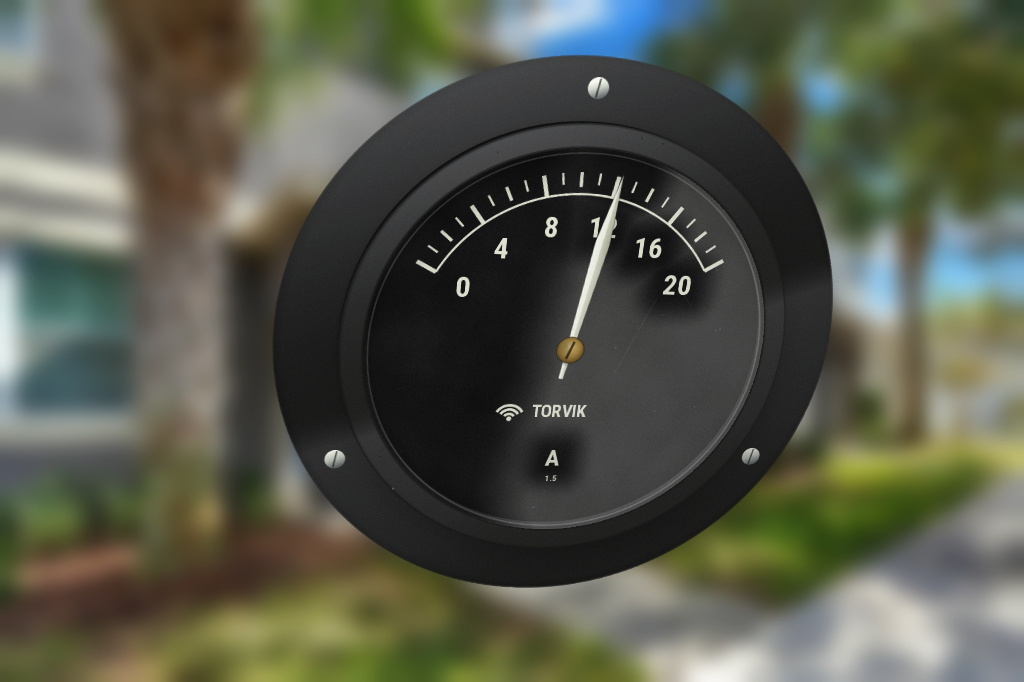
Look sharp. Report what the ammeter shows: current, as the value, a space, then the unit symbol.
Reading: 12 A
